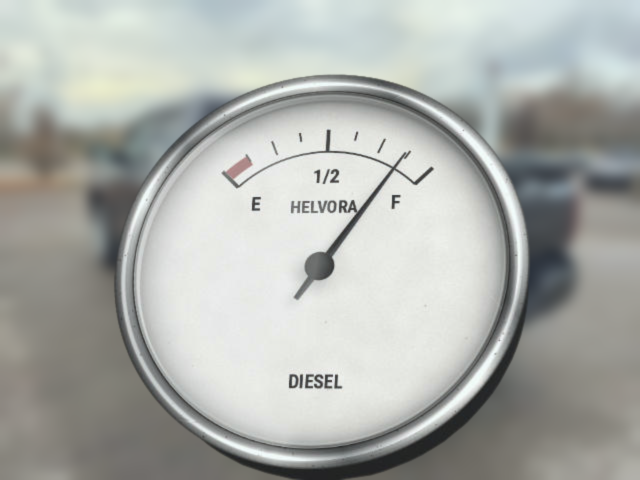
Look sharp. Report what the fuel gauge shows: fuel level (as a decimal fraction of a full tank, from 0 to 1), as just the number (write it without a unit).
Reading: 0.875
